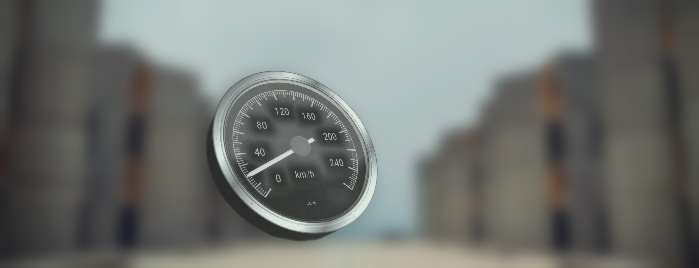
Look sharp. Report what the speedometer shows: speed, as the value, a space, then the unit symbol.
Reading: 20 km/h
